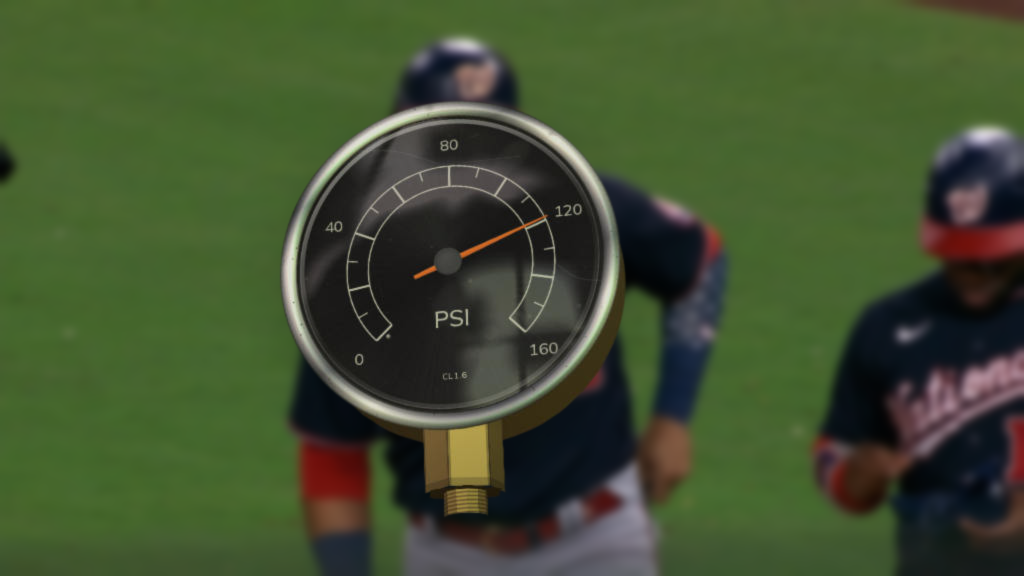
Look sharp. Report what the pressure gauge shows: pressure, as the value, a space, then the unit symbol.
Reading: 120 psi
